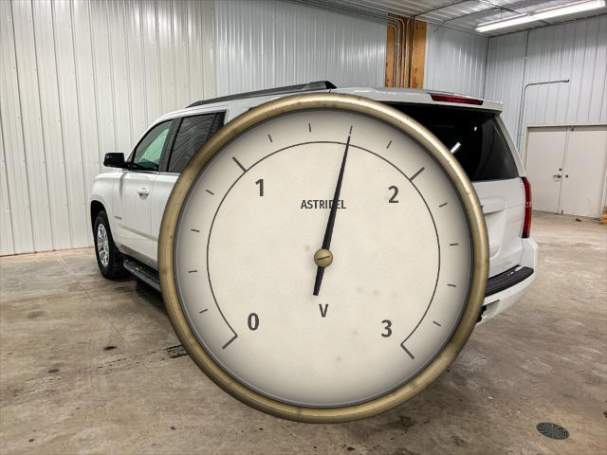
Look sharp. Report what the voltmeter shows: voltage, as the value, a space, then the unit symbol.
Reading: 1.6 V
